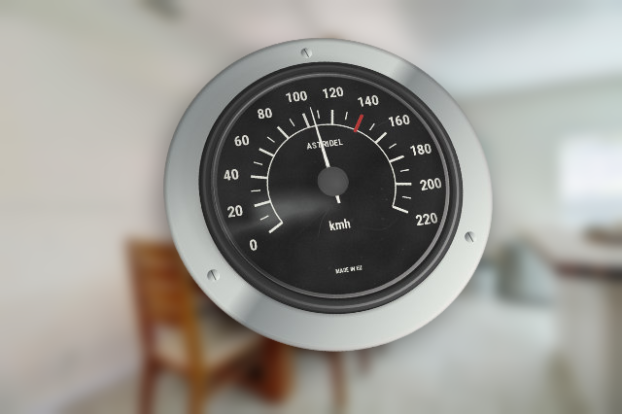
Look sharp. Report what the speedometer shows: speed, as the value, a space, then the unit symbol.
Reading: 105 km/h
